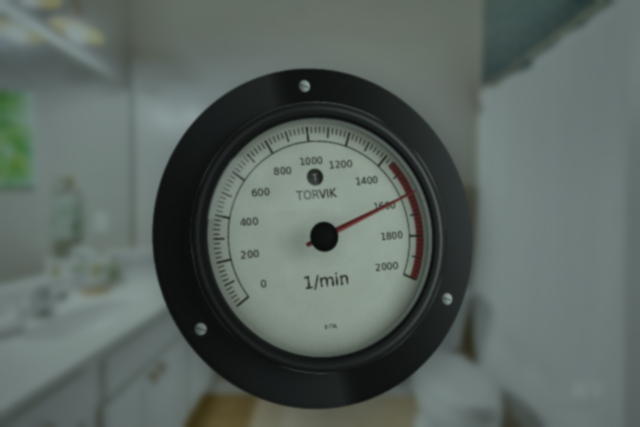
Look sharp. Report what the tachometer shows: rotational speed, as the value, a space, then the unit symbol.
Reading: 1600 rpm
